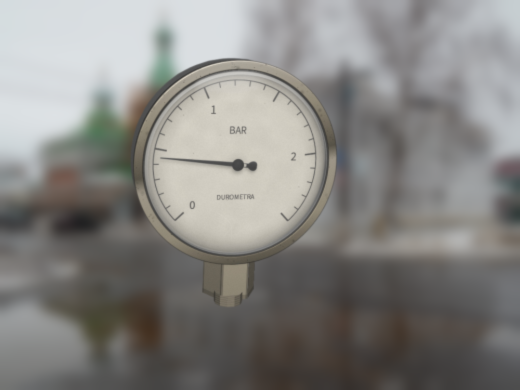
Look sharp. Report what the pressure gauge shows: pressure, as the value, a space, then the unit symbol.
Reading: 0.45 bar
